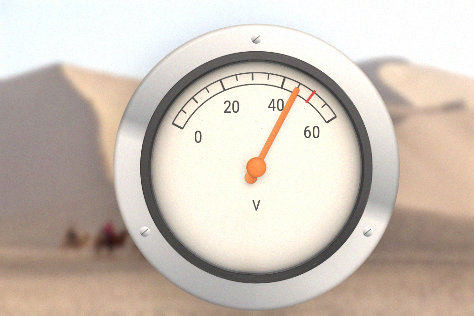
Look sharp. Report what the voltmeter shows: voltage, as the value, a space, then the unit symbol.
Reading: 45 V
